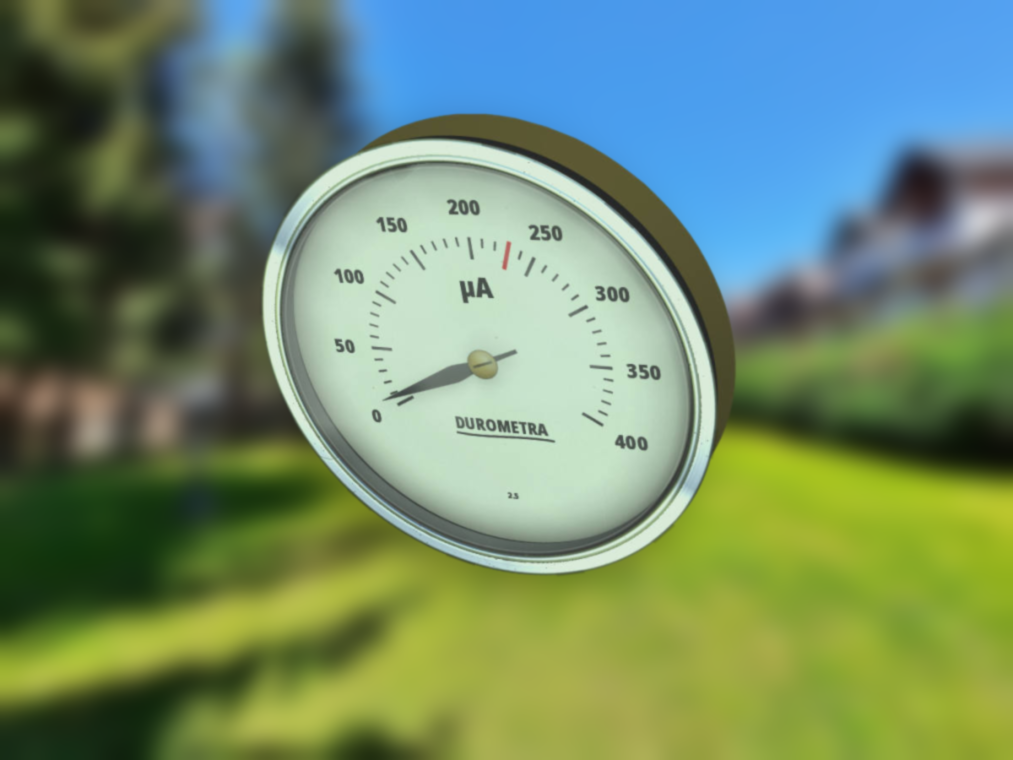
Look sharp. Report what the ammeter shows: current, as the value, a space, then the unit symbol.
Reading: 10 µA
